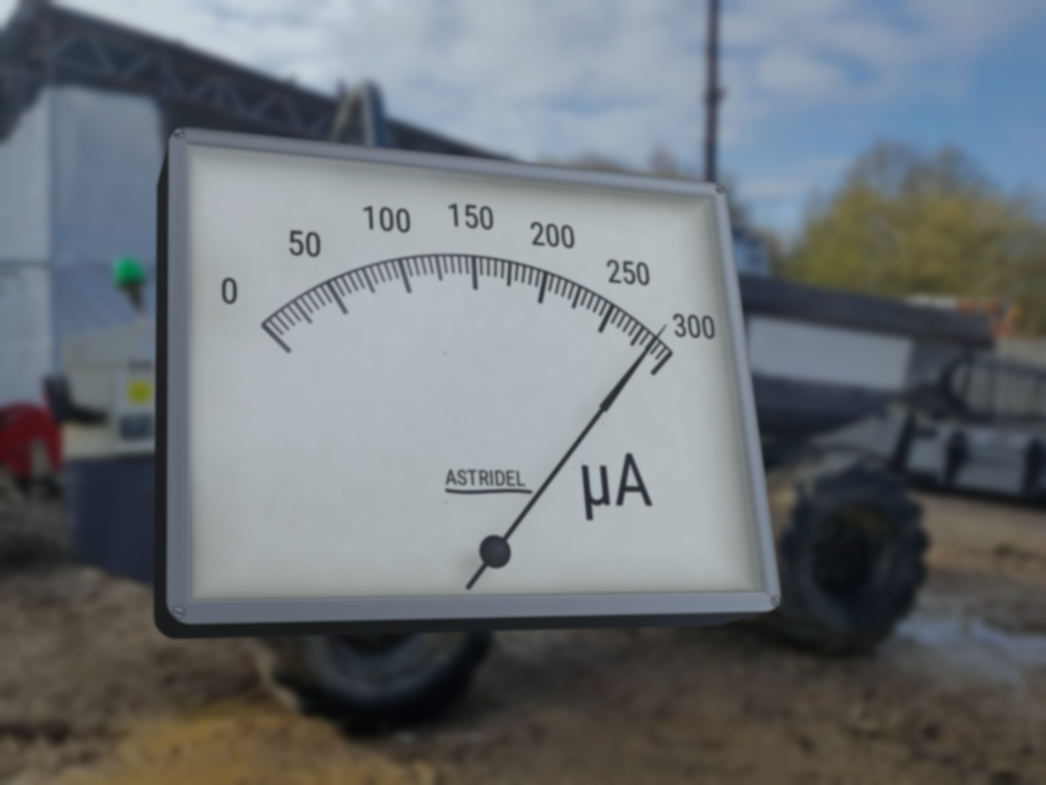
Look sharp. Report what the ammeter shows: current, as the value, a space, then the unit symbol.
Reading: 285 µA
